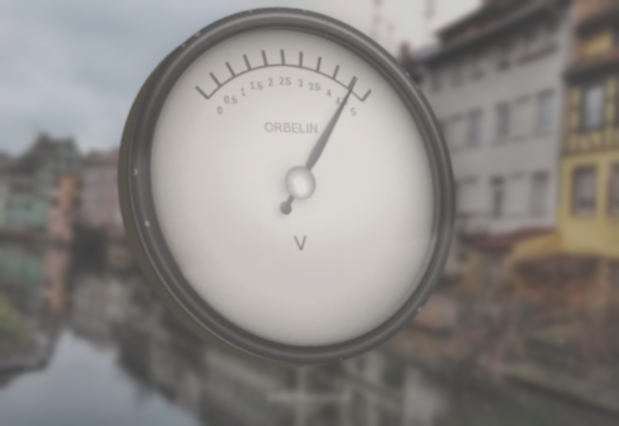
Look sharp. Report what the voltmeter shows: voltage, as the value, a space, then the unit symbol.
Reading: 4.5 V
